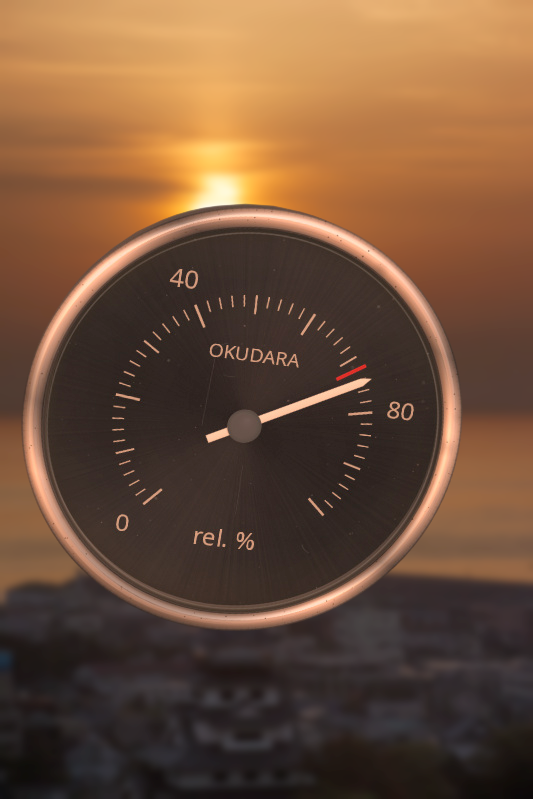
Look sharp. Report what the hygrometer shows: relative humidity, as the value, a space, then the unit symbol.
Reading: 74 %
